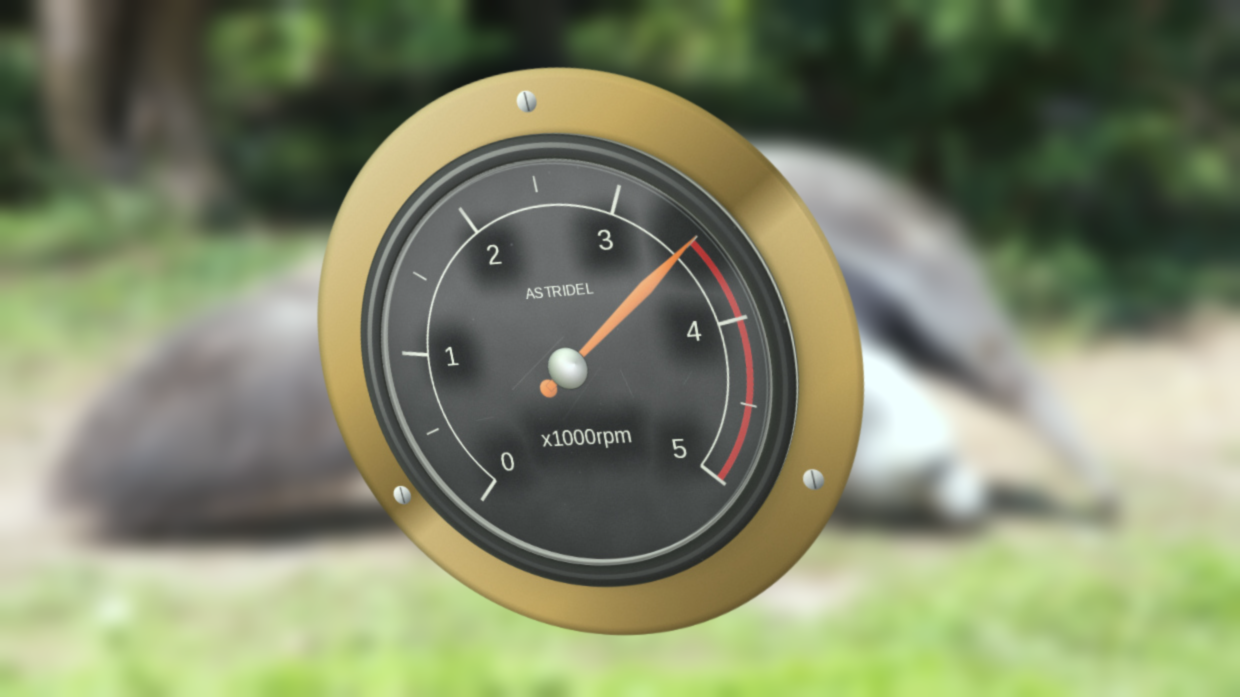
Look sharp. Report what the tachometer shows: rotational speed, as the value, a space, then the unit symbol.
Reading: 3500 rpm
